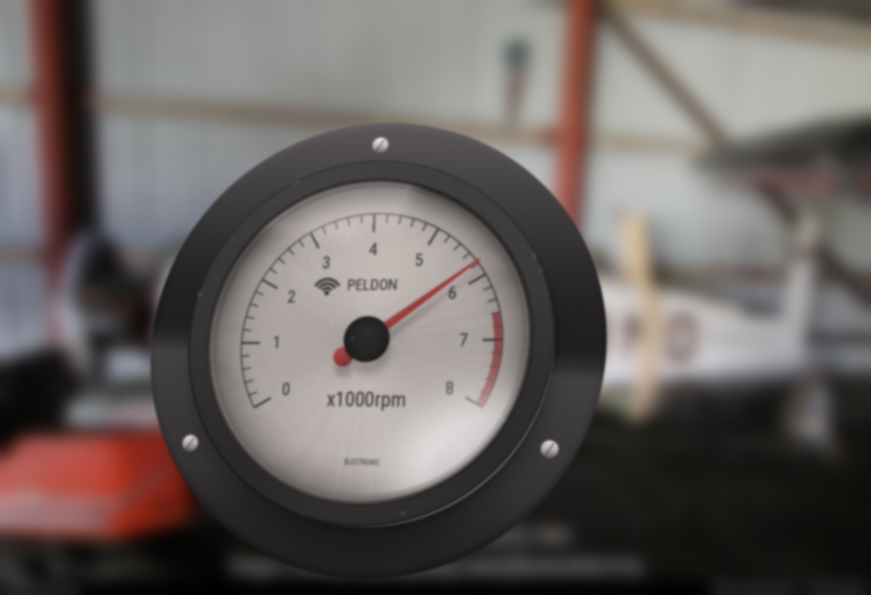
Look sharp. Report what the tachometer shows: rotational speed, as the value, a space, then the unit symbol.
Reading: 5800 rpm
